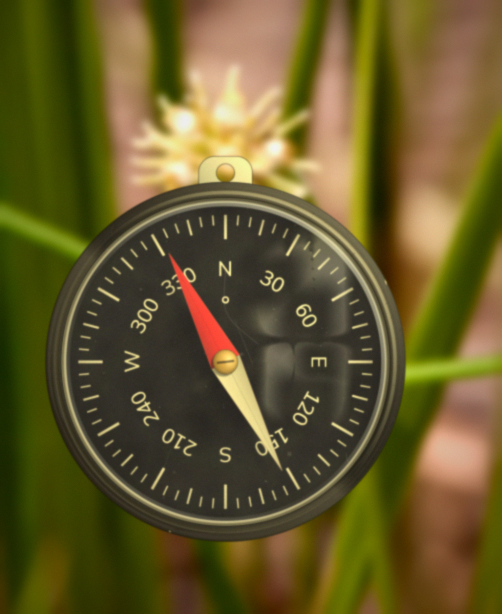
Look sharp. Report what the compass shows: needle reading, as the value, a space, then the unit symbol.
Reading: 332.5 °
